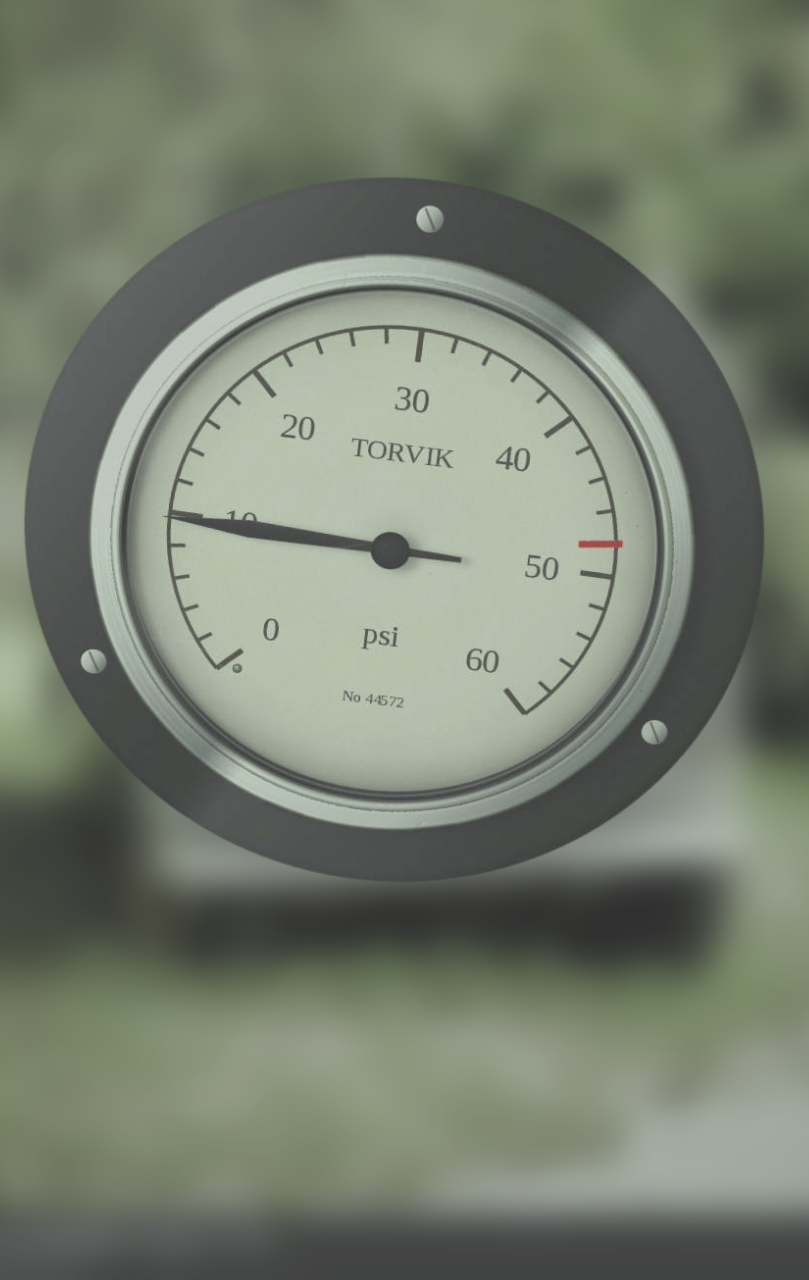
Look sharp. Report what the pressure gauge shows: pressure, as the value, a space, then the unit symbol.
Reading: 10 psi
